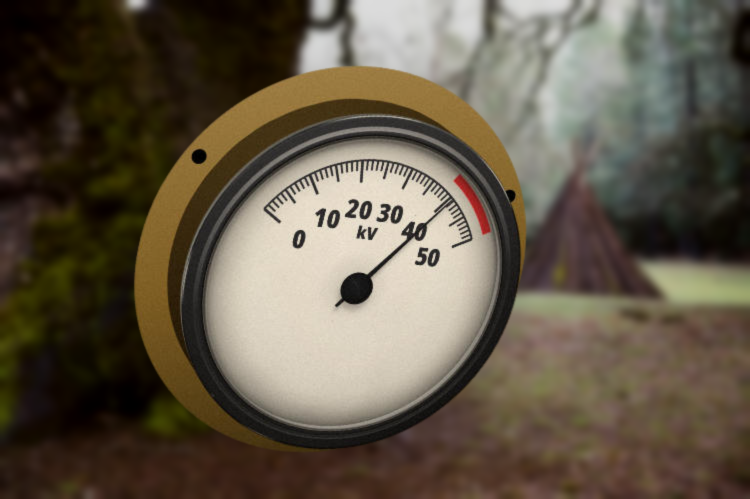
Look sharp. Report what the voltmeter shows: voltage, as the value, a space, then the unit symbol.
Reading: 40 kV
